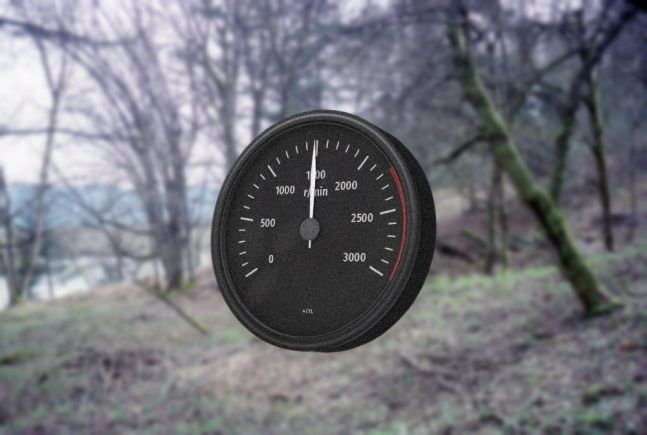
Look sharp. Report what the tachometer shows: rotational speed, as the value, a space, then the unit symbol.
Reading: 1500 rpm
